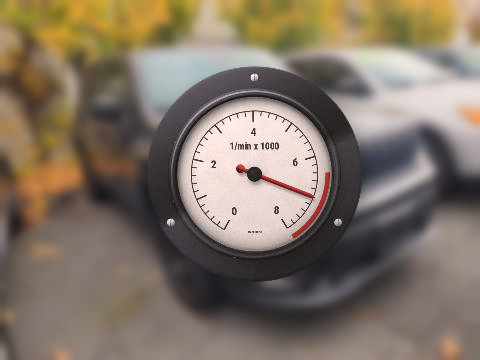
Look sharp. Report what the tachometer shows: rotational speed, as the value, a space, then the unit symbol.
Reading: 7000 rpm
